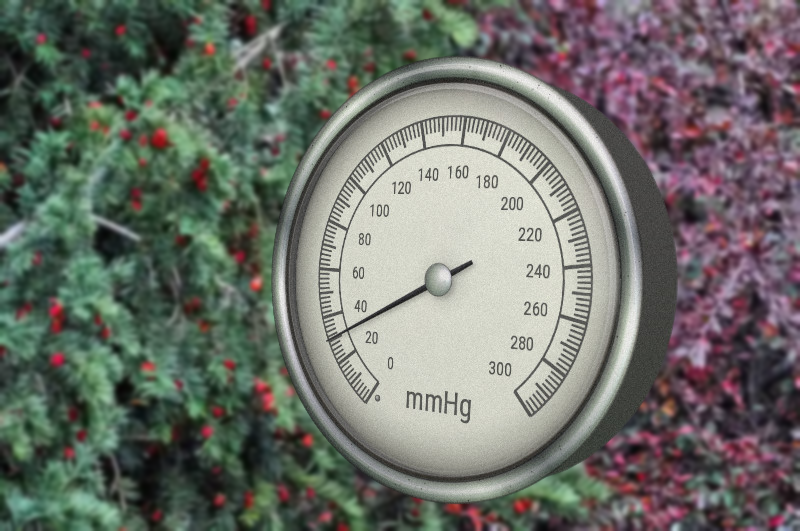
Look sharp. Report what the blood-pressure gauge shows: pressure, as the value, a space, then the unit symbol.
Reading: 30 mmHg
